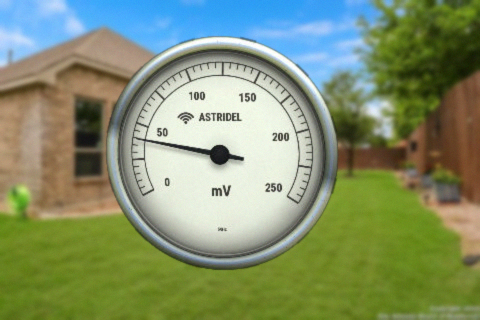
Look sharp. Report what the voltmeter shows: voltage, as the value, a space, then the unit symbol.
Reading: 40 mV
